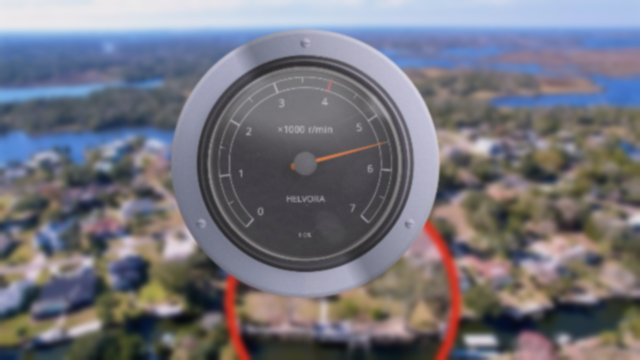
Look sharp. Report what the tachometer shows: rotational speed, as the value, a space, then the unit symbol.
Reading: 5500 rpm
